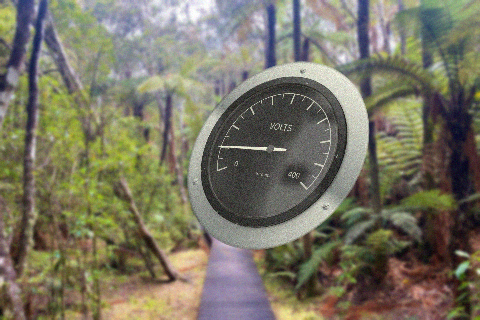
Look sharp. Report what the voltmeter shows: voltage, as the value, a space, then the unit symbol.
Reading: 40 V
